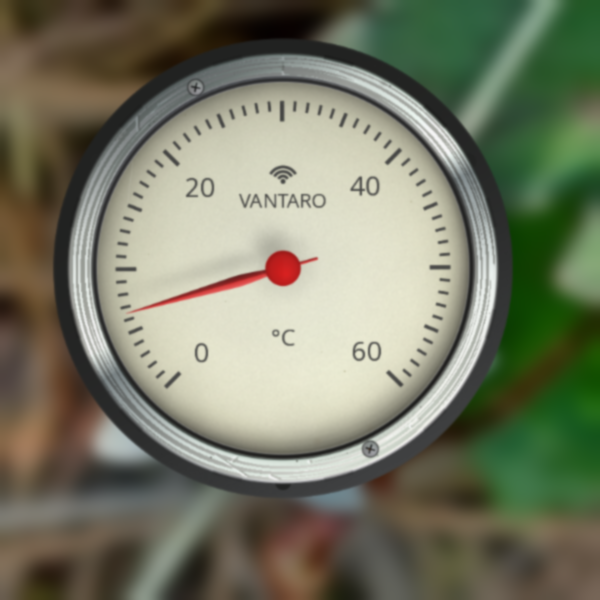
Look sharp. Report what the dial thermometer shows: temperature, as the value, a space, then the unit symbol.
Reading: 6.5 °C
